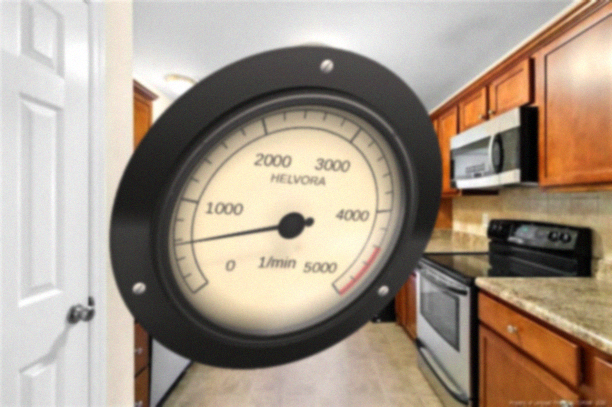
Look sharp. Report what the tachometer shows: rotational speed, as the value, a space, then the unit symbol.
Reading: 600 rpm
